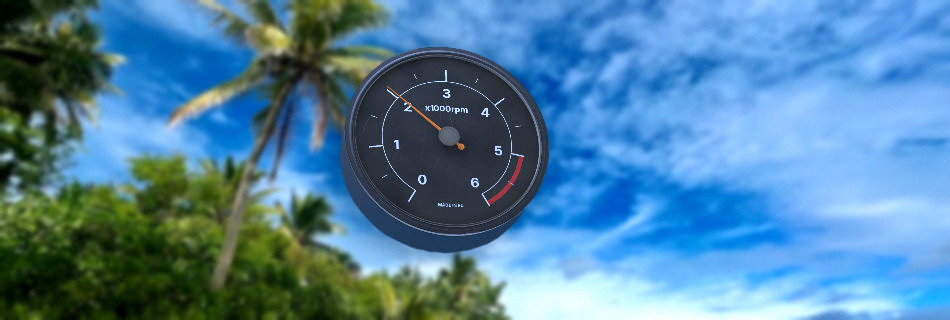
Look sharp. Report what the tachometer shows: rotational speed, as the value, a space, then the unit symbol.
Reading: 2000 rpm
